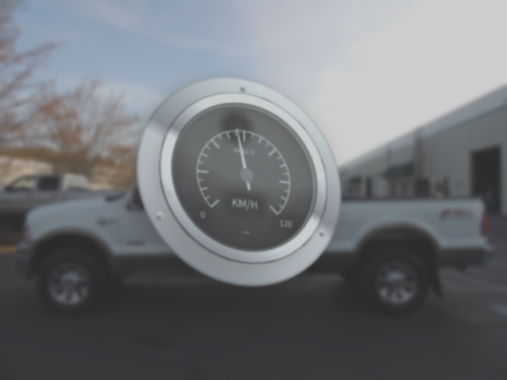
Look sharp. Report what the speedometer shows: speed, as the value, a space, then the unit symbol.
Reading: 55 km/h
